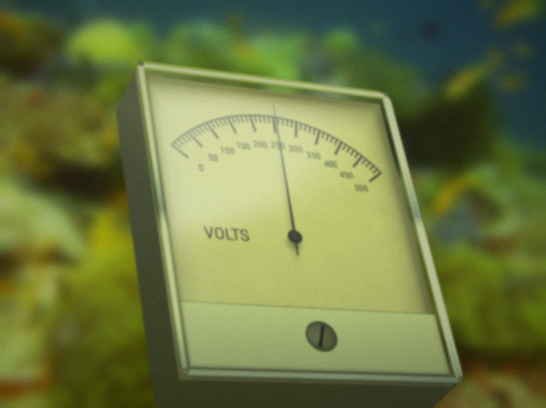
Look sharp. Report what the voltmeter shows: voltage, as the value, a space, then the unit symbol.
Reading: 250 V
